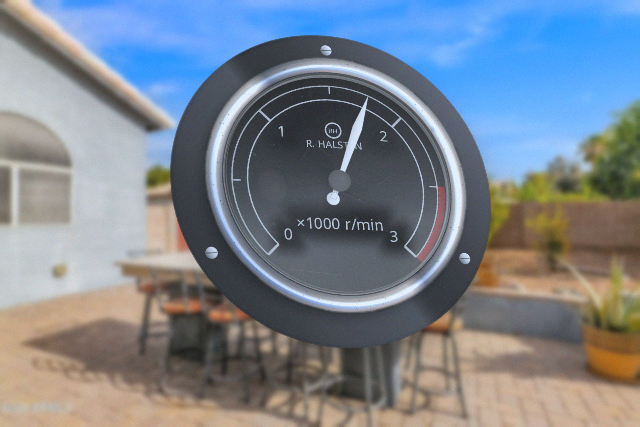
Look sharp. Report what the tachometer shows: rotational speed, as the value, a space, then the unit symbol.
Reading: 1750 rpm
